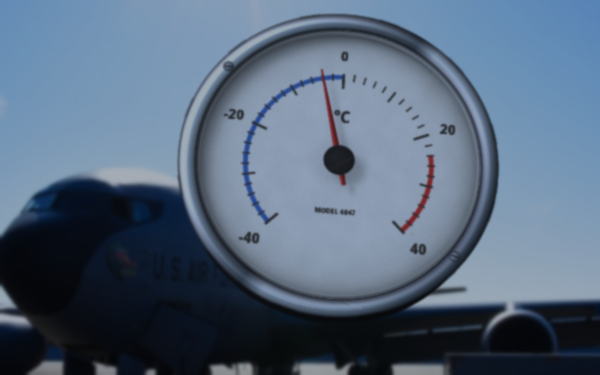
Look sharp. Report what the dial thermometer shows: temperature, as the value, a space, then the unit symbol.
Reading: -4 °C
